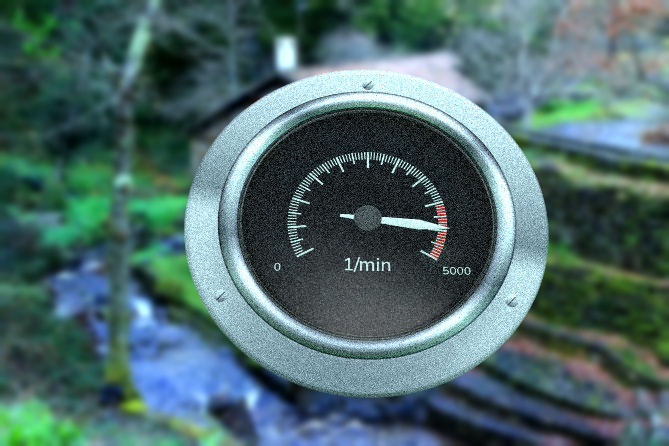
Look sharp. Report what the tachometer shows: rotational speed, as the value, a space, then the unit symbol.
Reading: 4500 rpm
